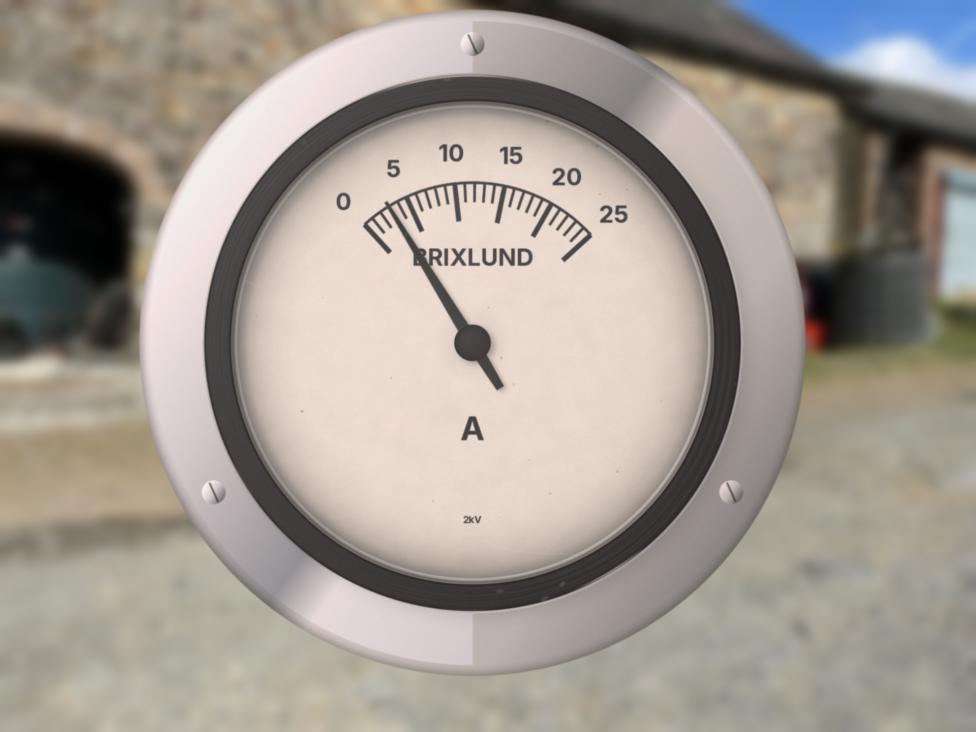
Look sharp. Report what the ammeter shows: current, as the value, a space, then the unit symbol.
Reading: 3 A
